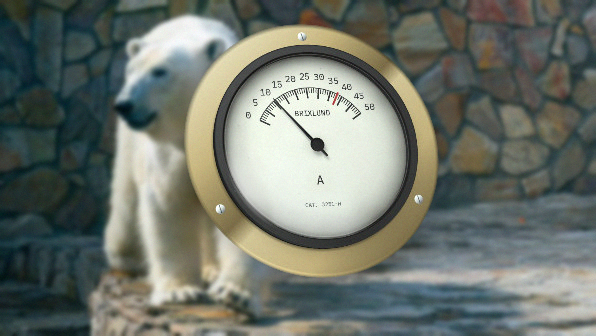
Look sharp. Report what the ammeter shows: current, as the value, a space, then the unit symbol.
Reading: 10 A
